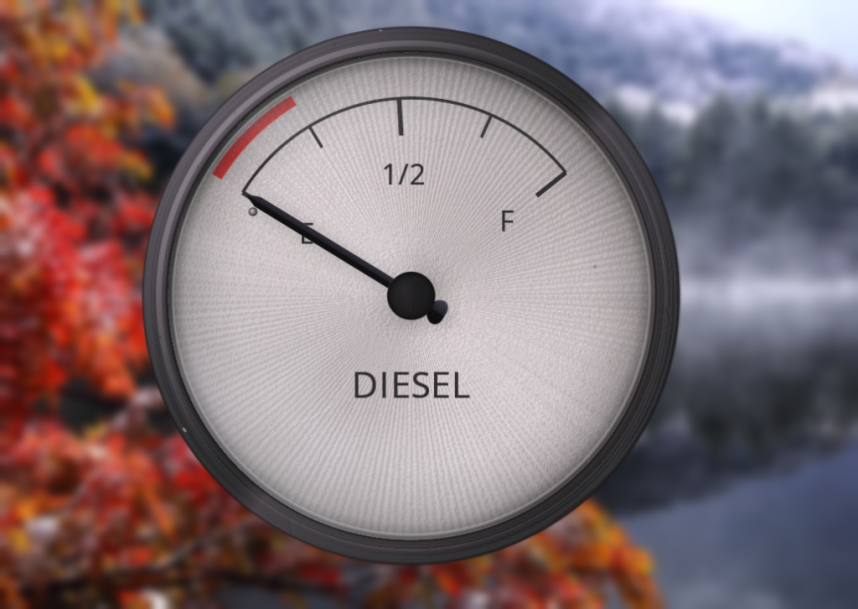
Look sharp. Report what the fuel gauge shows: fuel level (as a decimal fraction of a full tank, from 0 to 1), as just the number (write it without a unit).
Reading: 0
